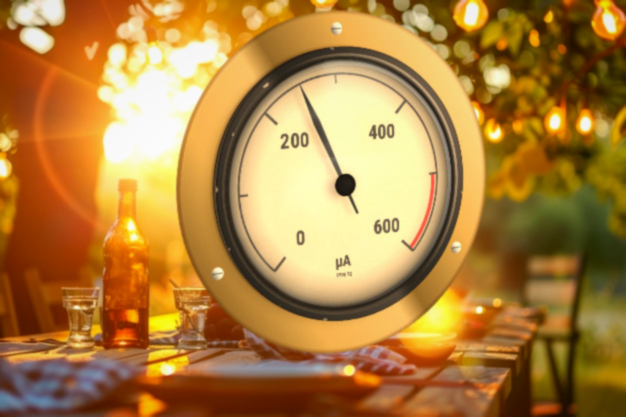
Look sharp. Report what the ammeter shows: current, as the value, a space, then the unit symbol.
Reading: 250 µA
